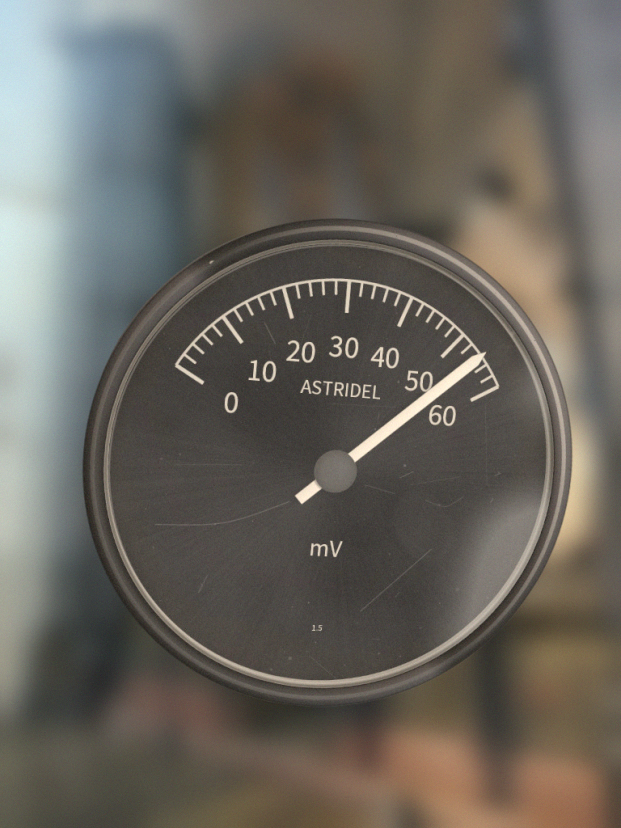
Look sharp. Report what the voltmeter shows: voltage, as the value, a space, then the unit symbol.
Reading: 54 mV
